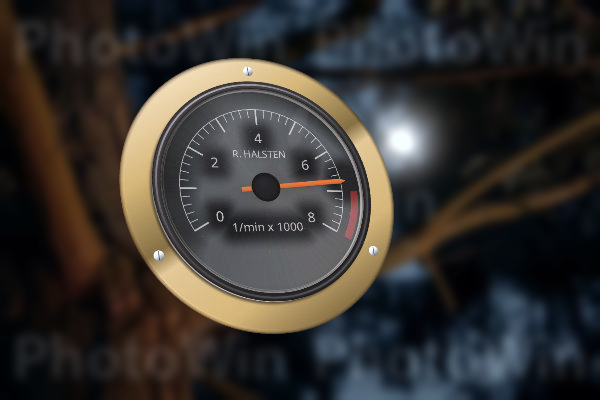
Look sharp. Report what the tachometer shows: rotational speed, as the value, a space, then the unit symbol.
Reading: 6800 rpm
